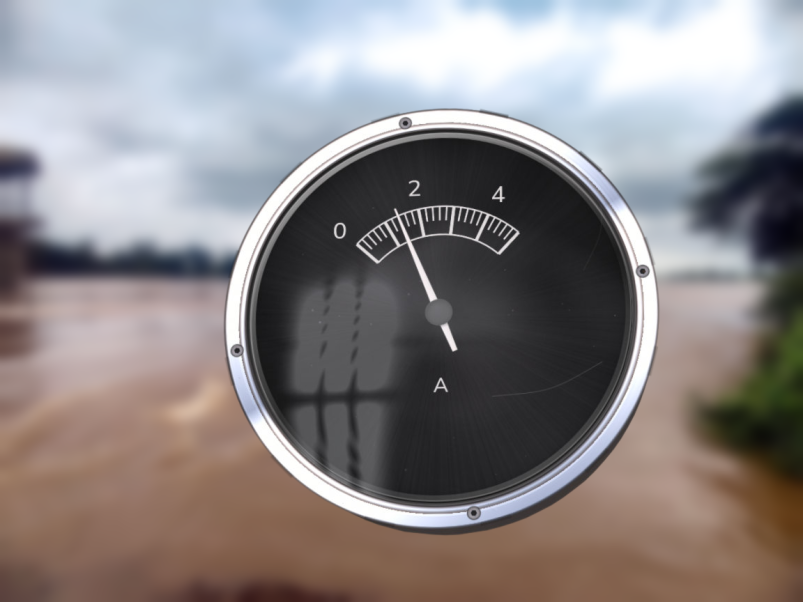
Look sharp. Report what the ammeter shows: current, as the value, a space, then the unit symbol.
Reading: 1.4 A
